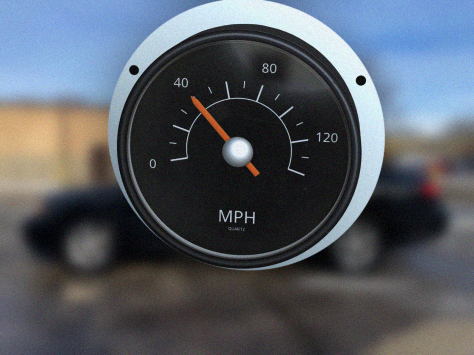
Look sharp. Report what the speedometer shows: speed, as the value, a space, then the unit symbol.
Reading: 40 mph
